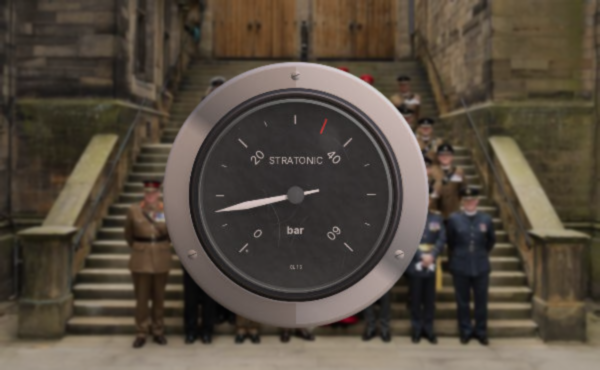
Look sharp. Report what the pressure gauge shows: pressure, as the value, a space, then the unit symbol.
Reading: 7.5 bar
